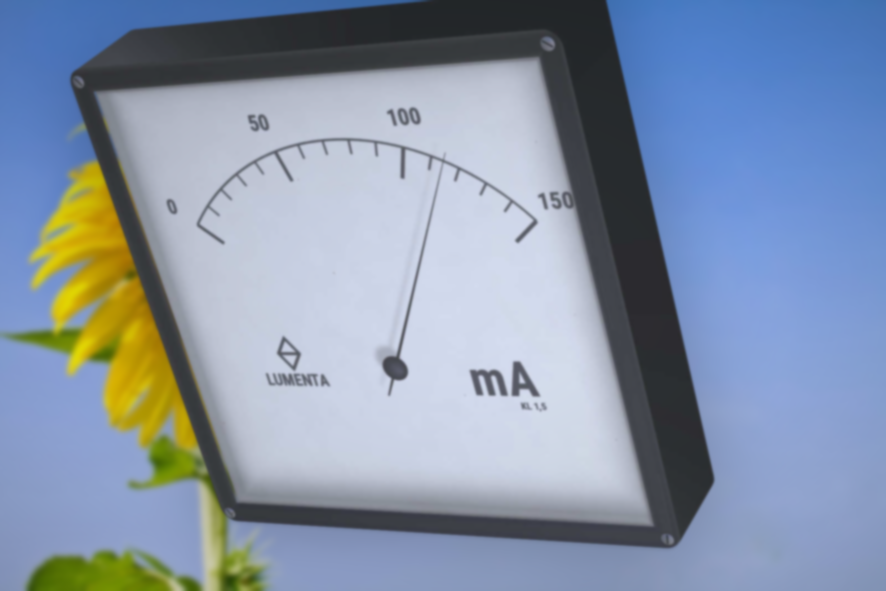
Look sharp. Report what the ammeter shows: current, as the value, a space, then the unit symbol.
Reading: 115 mA
